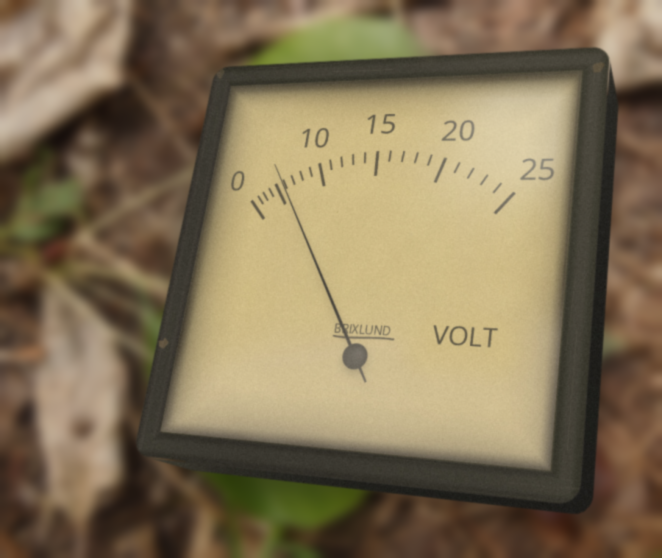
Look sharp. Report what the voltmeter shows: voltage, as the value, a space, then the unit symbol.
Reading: 6 V
